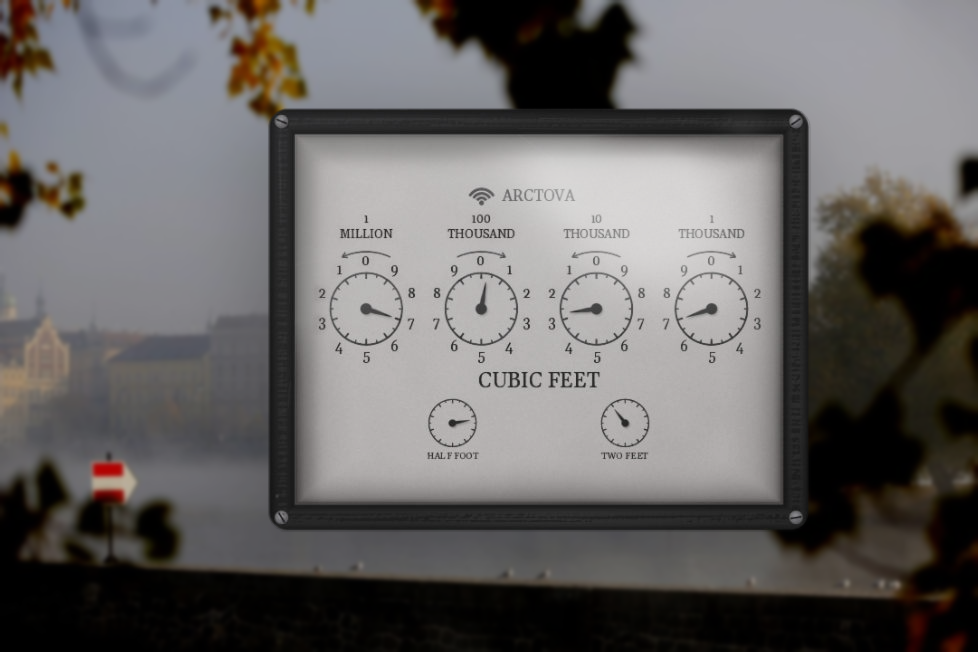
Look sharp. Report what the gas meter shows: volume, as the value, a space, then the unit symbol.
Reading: 702700 ft³
